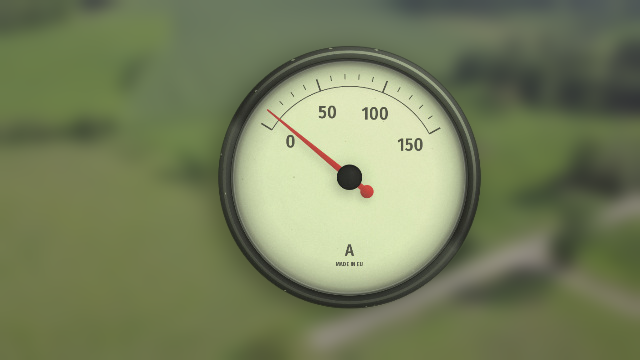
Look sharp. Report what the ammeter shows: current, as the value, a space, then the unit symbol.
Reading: 10 A
